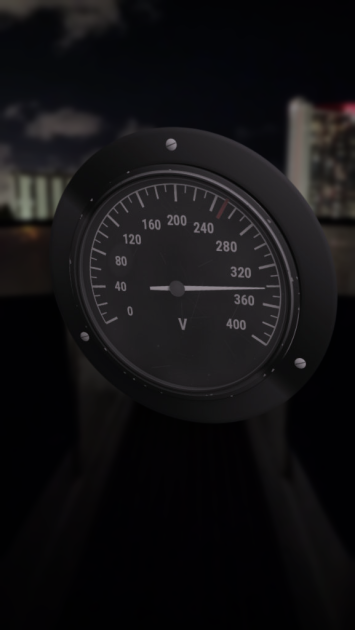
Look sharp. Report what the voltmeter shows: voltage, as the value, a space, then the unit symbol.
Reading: 340 V
